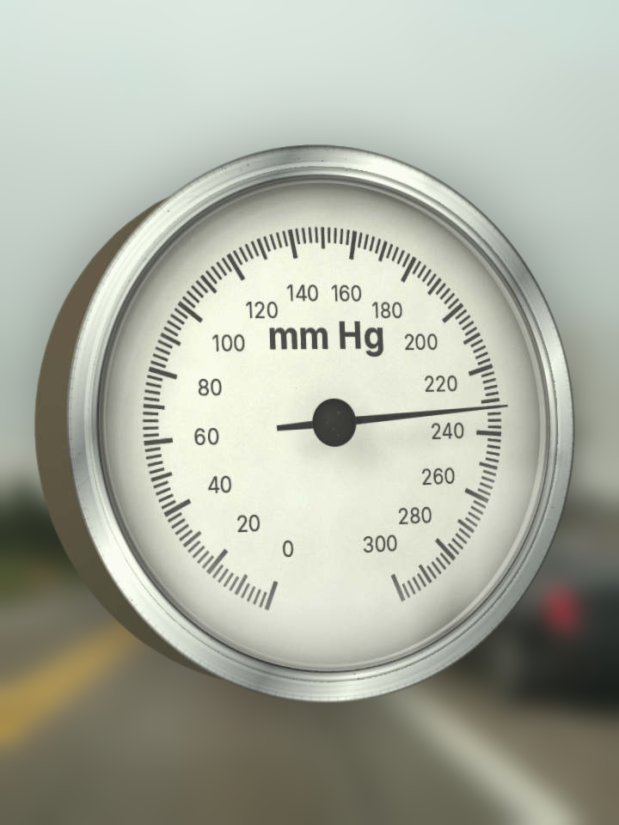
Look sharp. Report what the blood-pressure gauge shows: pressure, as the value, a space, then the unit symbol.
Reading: 232 mmHg
